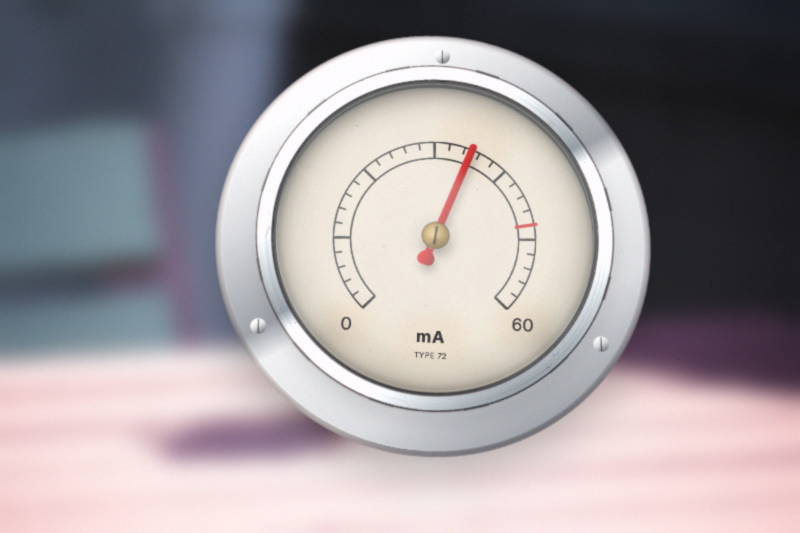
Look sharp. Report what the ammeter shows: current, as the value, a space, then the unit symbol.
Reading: 35 mA
